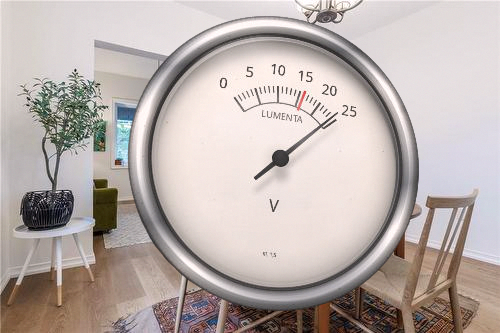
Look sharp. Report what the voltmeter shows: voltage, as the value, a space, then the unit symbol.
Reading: 24 V
